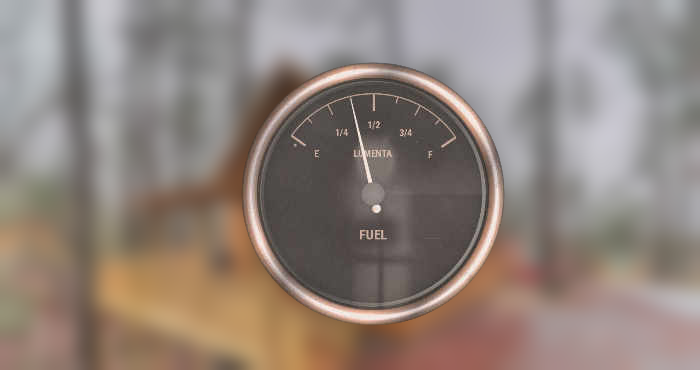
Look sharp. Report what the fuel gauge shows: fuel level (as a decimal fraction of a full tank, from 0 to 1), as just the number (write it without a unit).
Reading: 0.375
